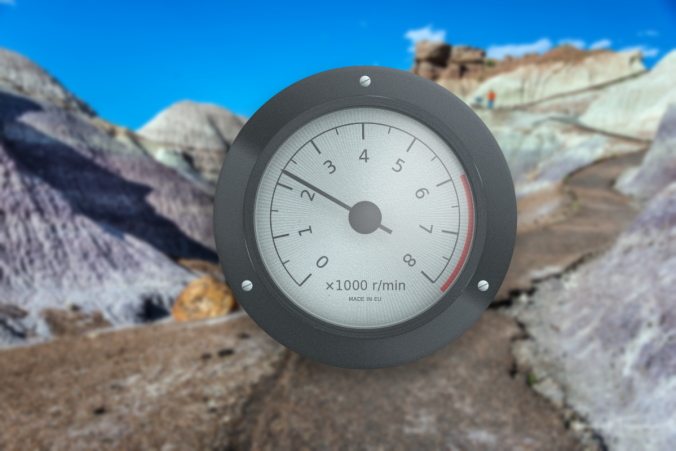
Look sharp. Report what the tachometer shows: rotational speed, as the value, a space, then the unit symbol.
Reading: 2250 rpm
